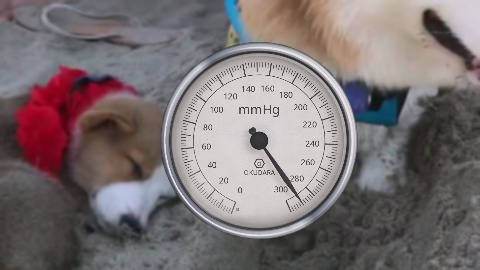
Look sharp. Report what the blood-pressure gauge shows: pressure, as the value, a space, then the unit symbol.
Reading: 290 mmHg
